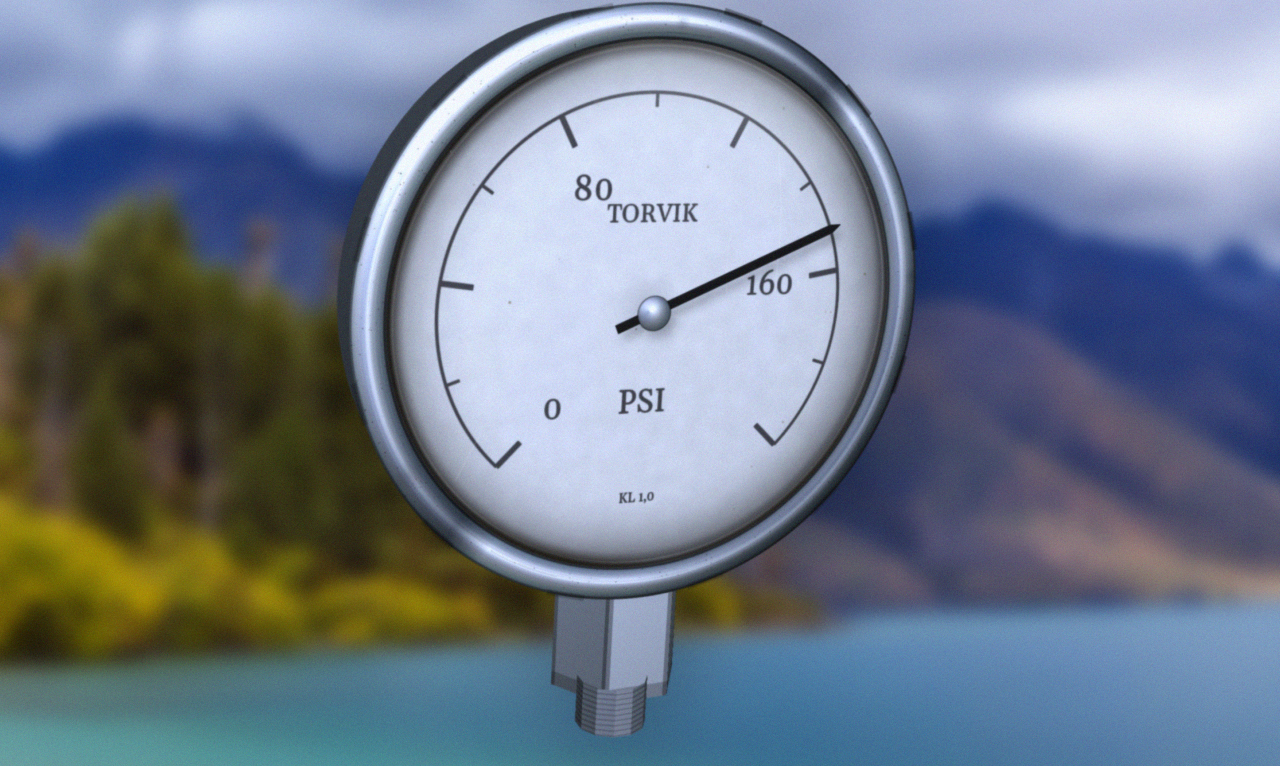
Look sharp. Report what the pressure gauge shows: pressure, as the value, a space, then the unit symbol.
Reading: 150 psi
